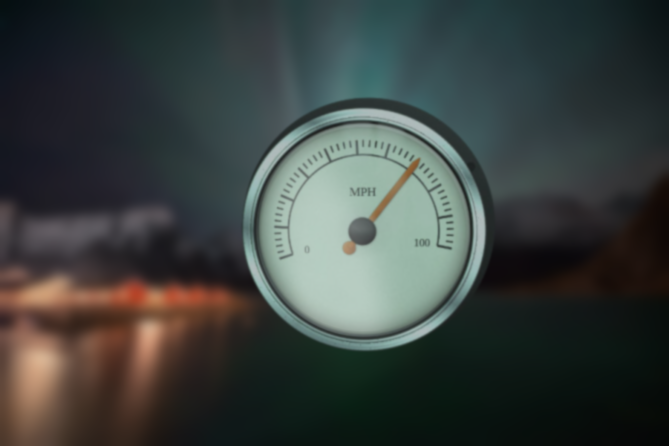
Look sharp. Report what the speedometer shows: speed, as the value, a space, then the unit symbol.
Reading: 70 mph
